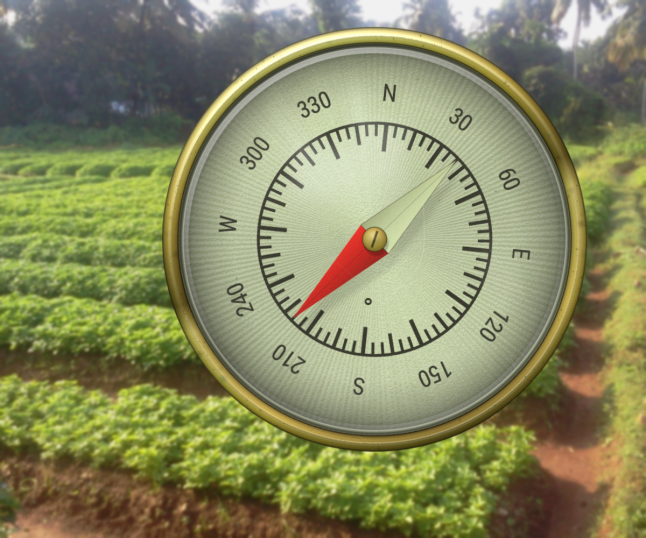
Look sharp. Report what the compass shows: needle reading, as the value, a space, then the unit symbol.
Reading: 220 °
